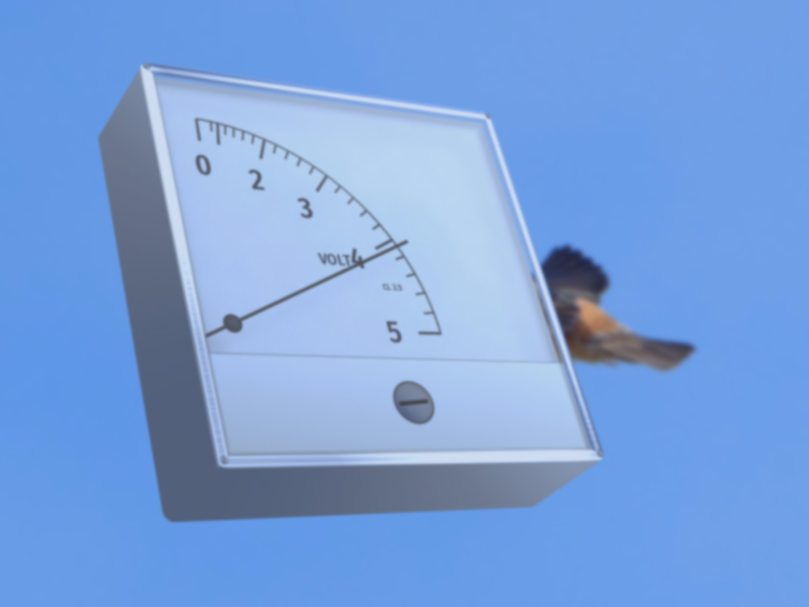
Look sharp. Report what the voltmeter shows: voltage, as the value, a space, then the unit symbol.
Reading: 4.1 V
